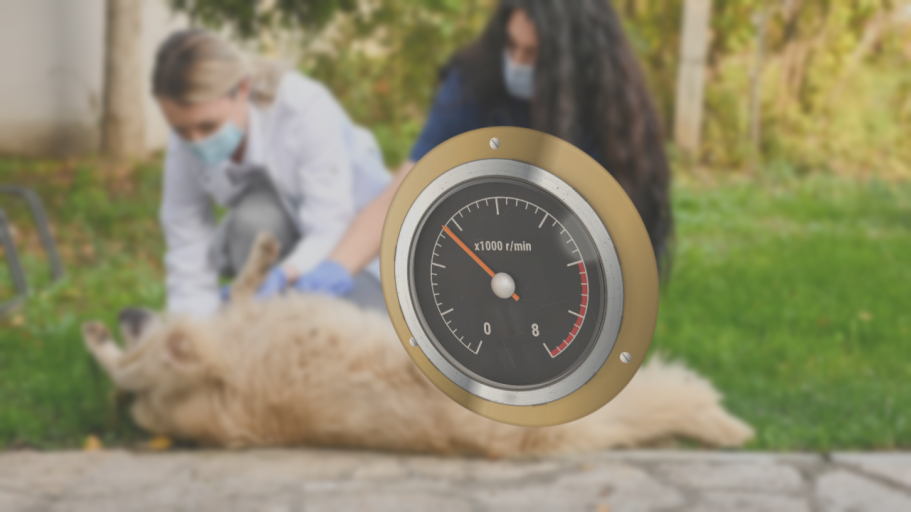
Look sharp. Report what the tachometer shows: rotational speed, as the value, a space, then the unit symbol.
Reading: 2800 rpm
